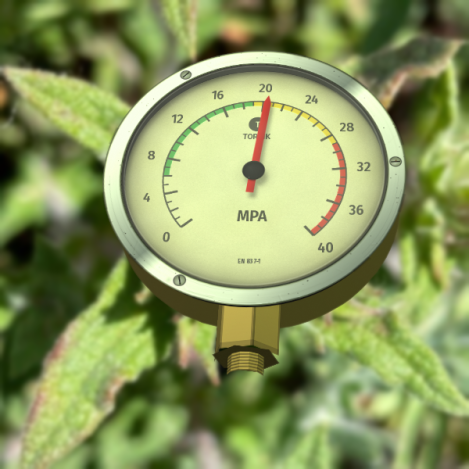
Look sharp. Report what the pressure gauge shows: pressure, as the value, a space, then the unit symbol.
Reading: 20.5 MPa
